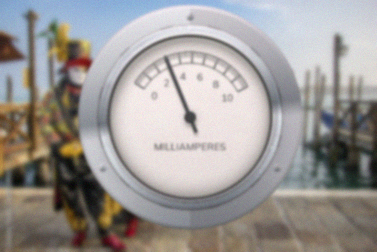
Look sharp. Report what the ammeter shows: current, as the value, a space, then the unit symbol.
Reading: 3 mA
